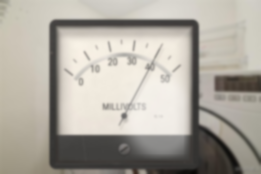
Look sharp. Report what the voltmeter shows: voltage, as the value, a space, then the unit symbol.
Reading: 40 mV
